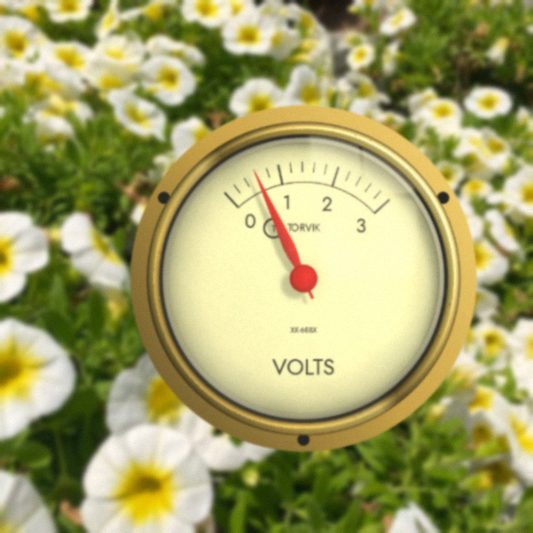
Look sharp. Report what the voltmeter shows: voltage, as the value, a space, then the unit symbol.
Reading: 0.6 V
